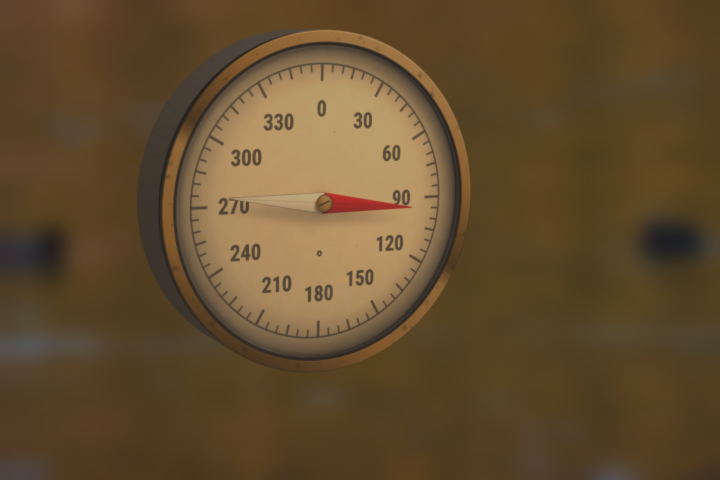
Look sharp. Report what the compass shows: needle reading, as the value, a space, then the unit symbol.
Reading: 95 °
